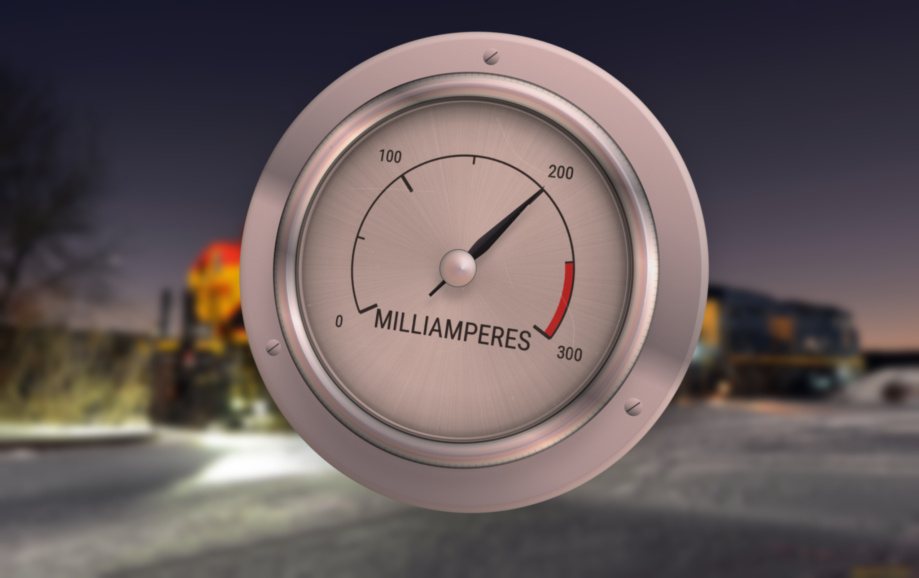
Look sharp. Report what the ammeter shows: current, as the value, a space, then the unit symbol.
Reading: 200 mA
